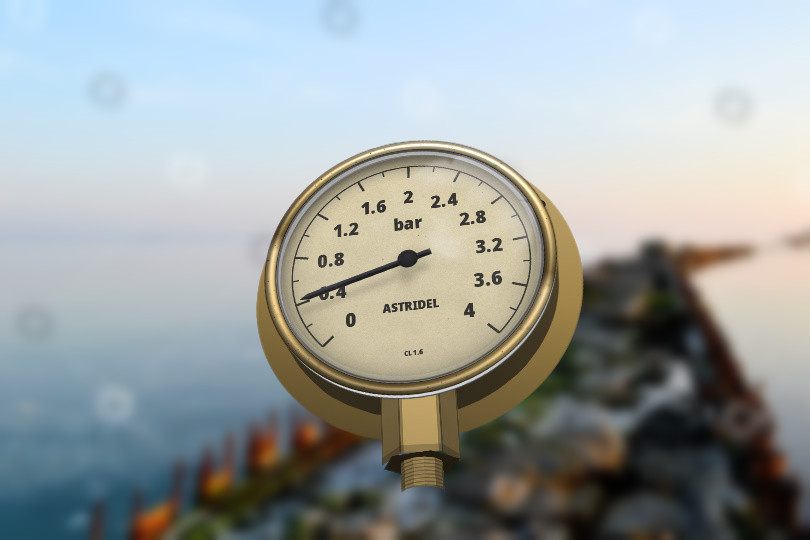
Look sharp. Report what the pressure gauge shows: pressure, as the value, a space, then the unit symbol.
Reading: 0.4 bar
